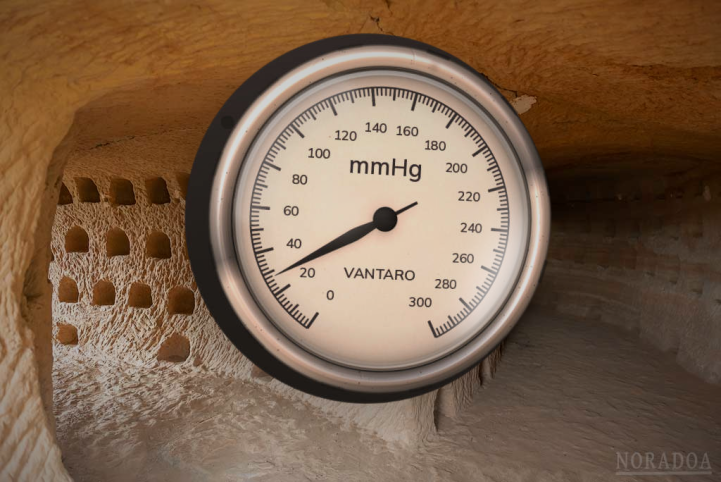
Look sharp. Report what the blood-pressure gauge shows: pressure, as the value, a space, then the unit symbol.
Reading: 28 mmHg
